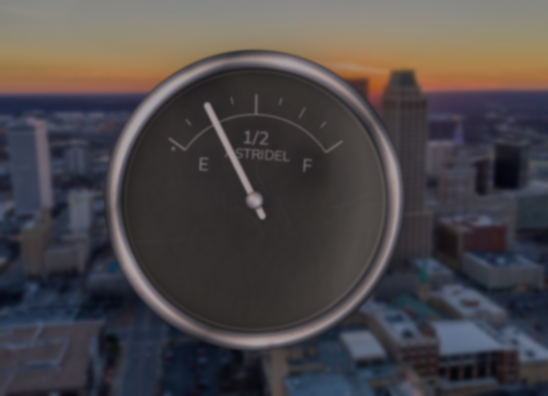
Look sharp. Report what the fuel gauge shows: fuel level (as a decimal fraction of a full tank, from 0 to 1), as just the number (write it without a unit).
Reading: 0.25
